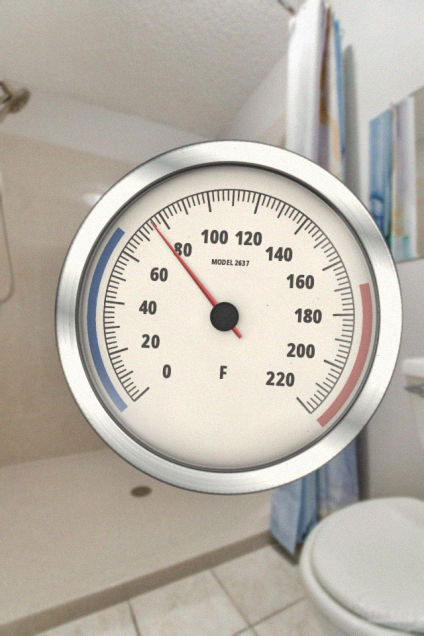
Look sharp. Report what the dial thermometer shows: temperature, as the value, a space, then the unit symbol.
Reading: 76 °F
